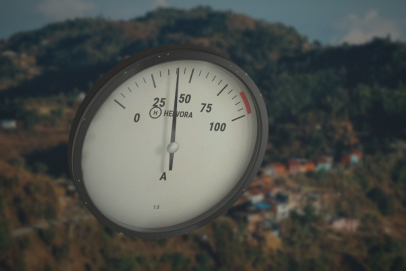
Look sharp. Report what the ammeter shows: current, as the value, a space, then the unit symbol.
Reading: 40 A
